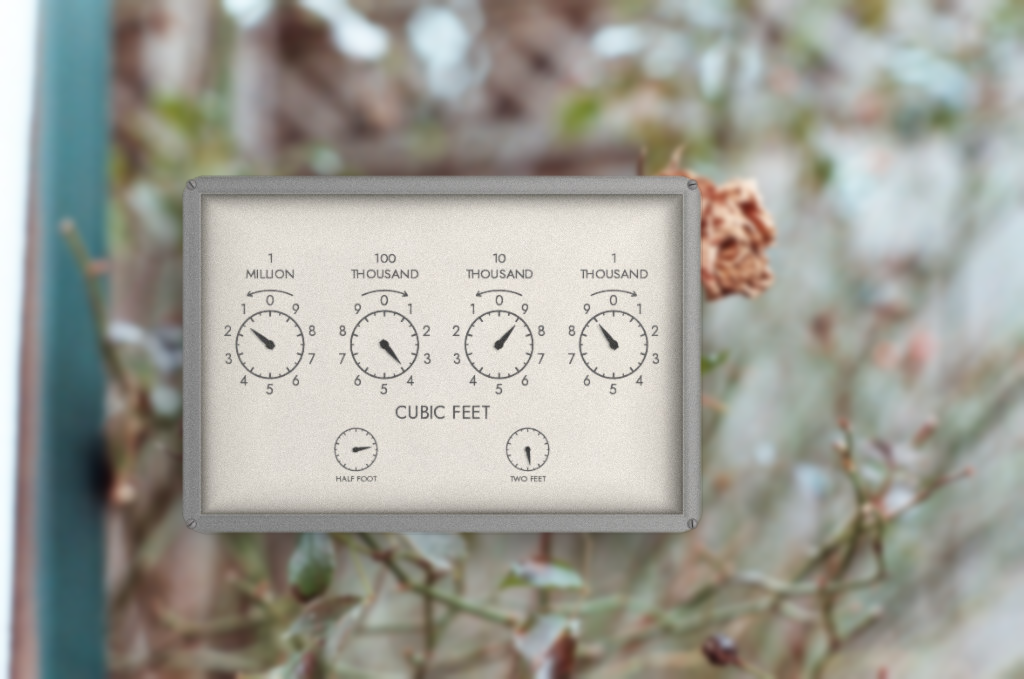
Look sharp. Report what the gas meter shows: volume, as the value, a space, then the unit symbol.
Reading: 138900 ft³
